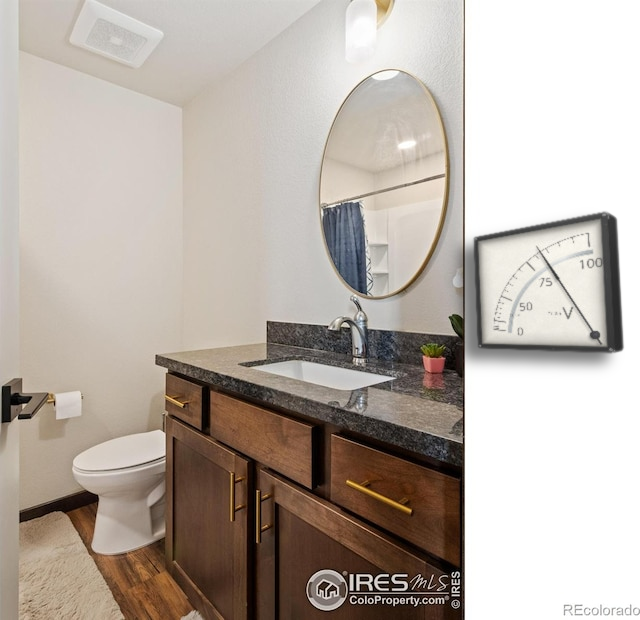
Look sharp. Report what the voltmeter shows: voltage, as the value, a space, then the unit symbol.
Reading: 82.5 V
